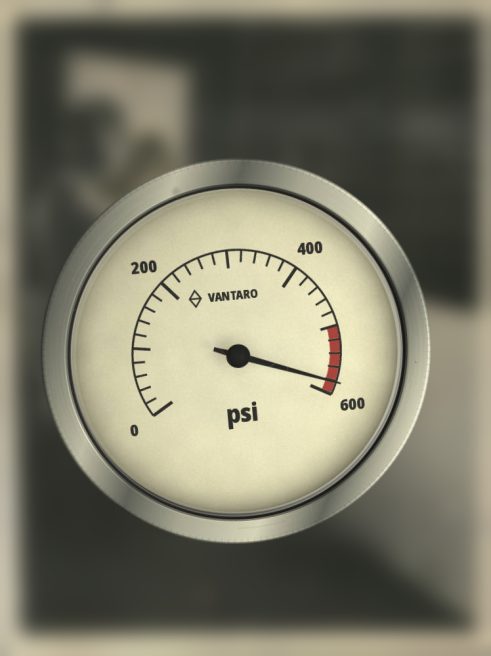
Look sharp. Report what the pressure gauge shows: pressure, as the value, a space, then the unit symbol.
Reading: 580 psi
